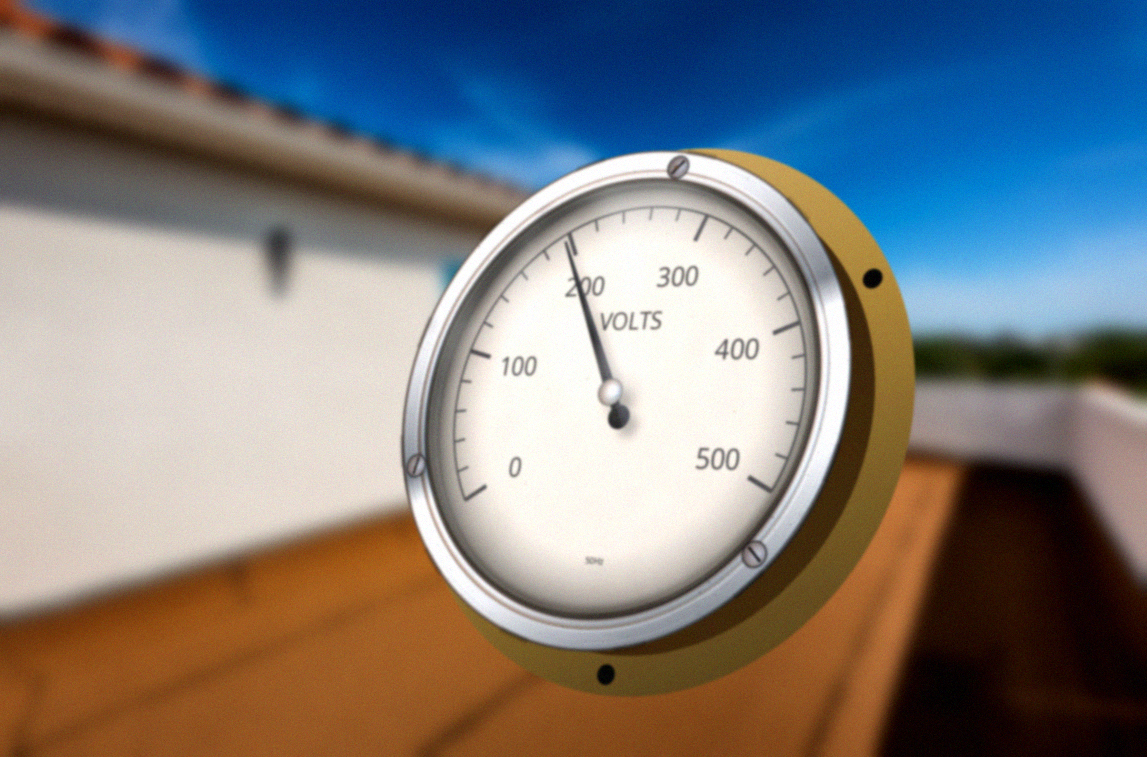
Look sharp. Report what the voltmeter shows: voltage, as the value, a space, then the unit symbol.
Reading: 200 V
